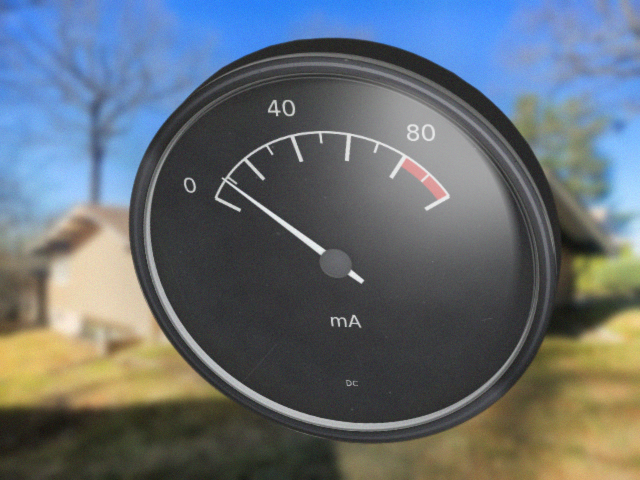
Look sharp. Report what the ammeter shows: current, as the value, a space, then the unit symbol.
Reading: 10 mA
